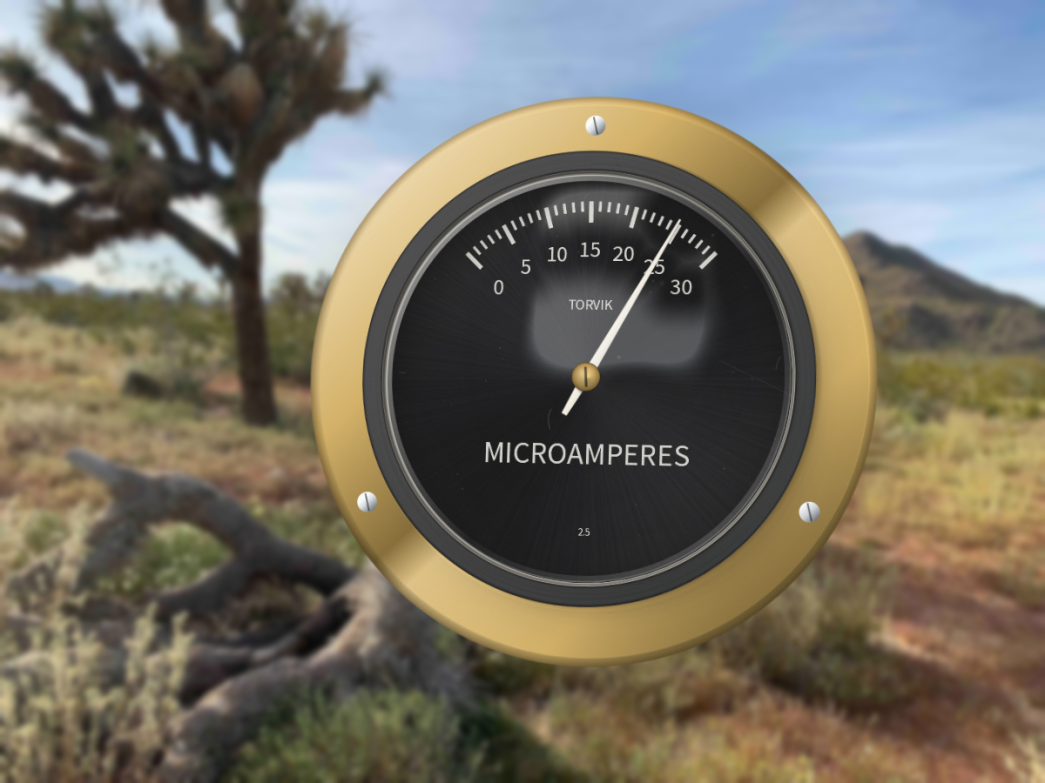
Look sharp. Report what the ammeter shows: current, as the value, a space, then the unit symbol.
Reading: 25 µA
